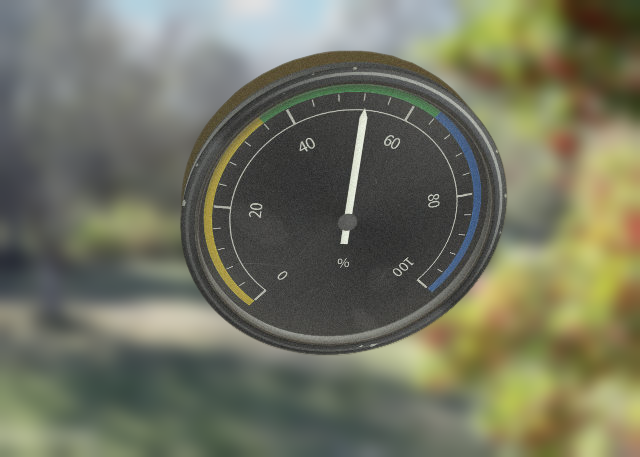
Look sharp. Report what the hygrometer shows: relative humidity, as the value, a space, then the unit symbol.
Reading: 52 %
